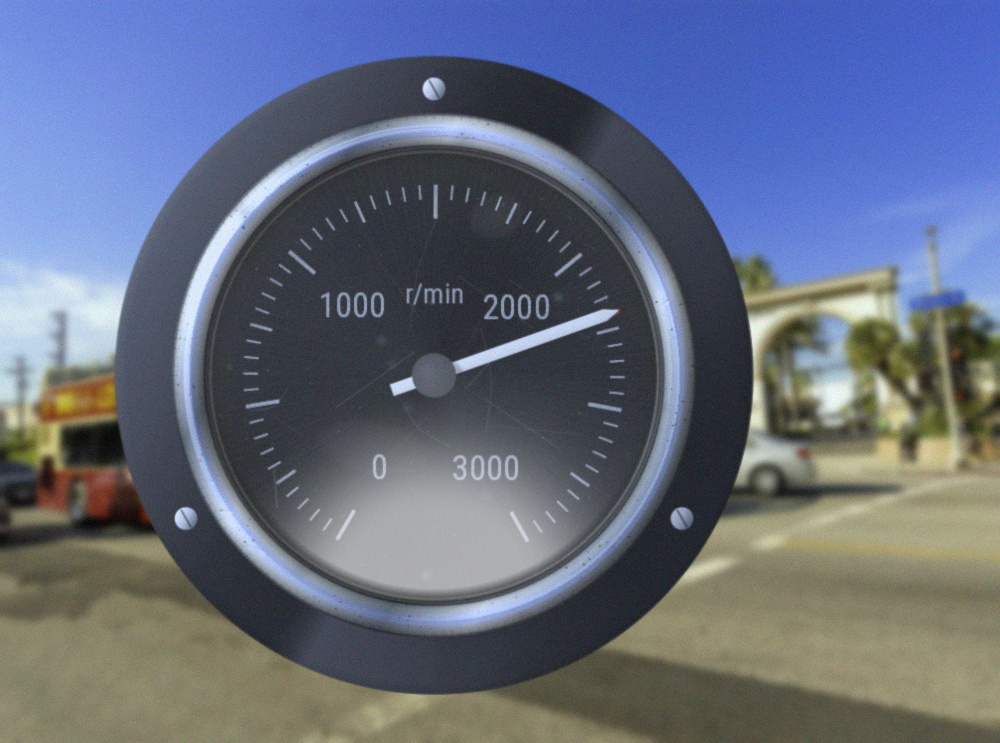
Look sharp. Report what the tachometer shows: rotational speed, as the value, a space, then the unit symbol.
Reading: 2200 rpm
